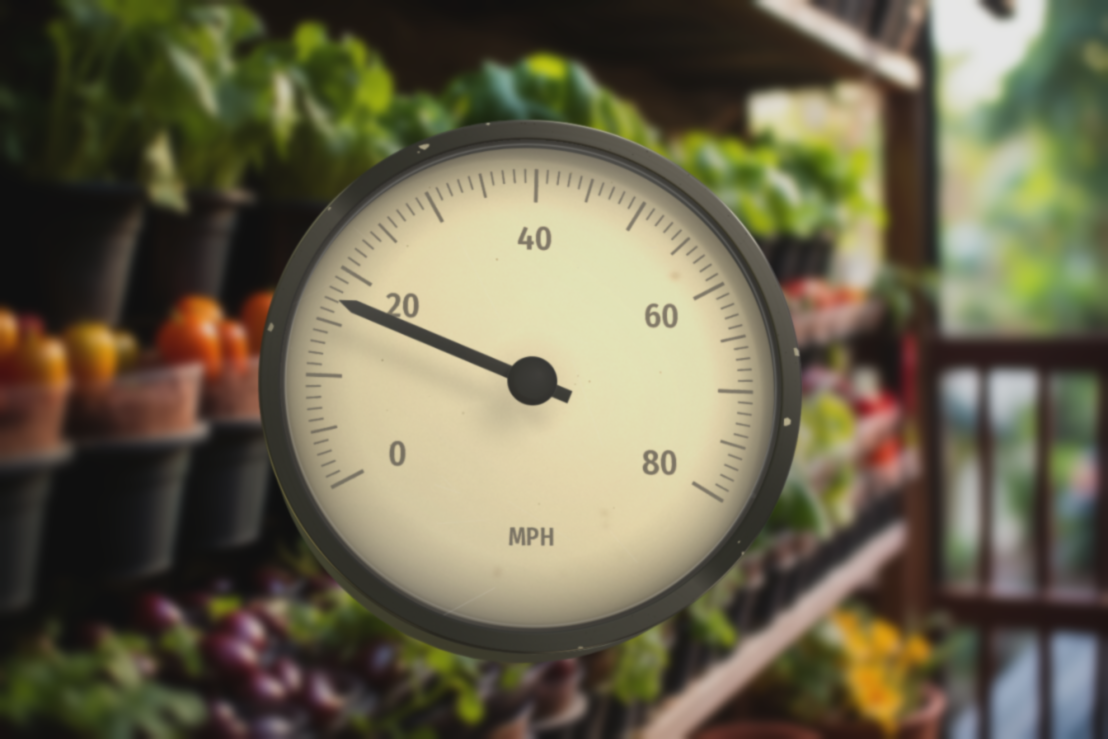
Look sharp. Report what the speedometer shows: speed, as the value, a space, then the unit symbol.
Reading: 17 mph
